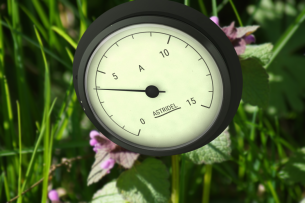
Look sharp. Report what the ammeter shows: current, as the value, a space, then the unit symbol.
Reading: 4 A
